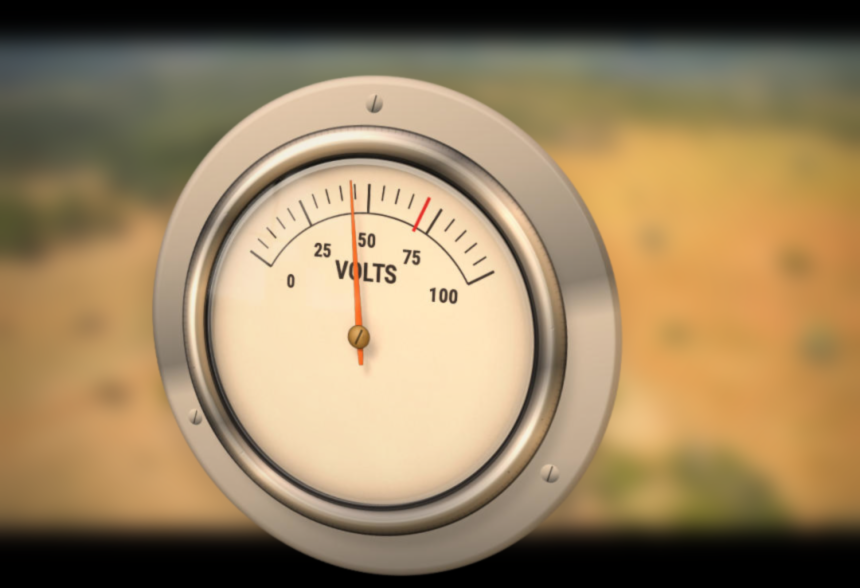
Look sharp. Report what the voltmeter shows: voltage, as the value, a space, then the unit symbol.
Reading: 45 V
